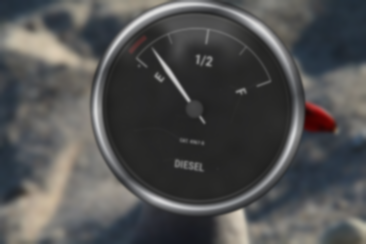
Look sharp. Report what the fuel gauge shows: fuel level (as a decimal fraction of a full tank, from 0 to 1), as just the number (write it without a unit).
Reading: 0.125
